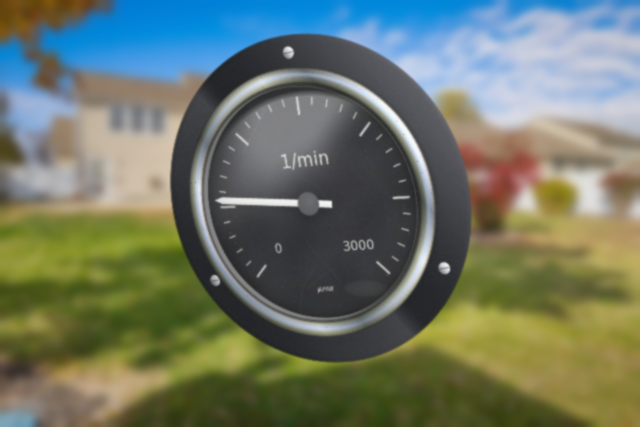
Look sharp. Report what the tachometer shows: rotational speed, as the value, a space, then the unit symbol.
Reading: 550 rpm
